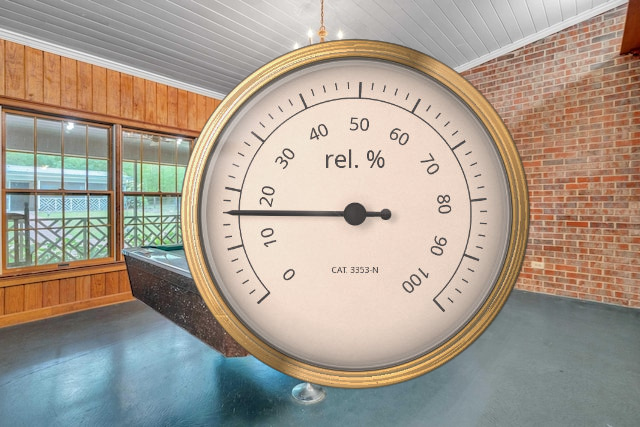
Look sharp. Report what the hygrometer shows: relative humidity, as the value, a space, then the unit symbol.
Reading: 16 %
